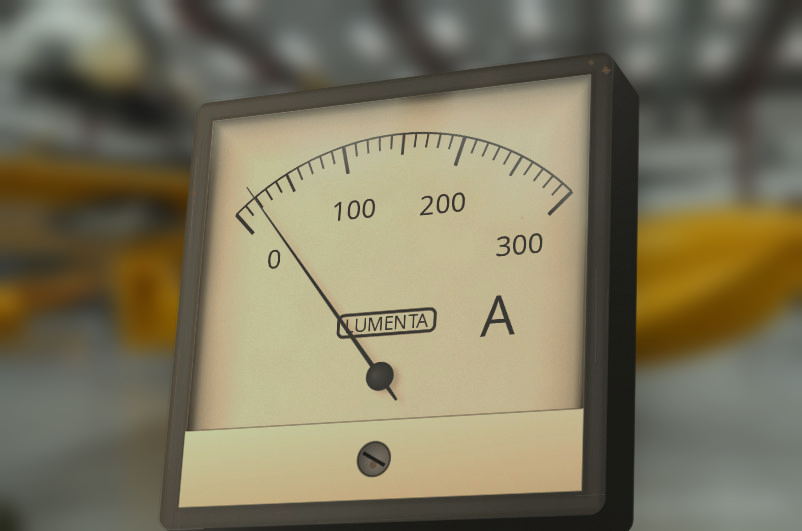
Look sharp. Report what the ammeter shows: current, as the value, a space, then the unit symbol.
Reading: 20 A
